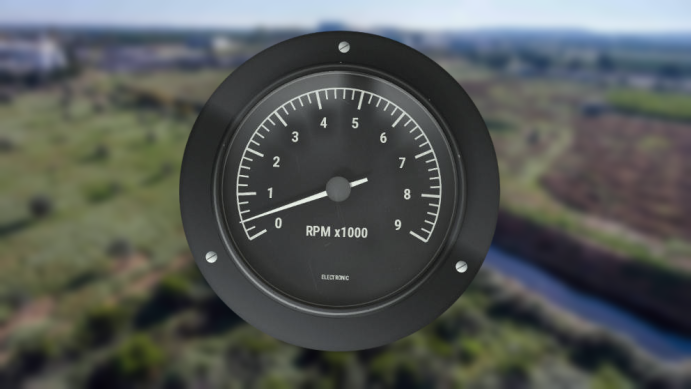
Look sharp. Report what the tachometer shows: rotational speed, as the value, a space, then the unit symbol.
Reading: 400 rpm
